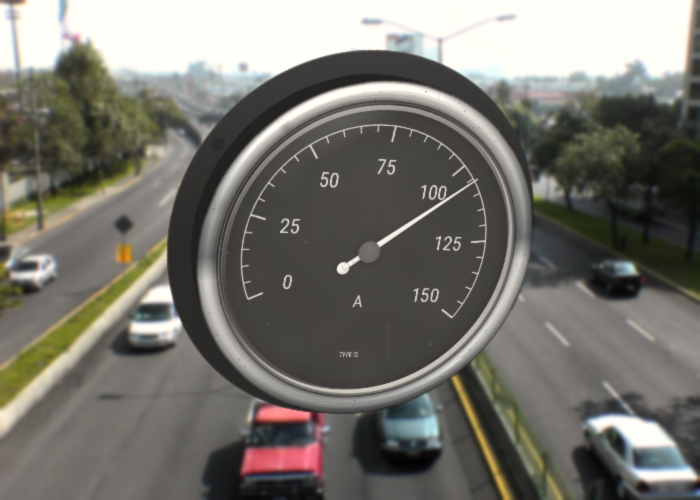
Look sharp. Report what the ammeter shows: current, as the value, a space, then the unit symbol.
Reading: 105 A
